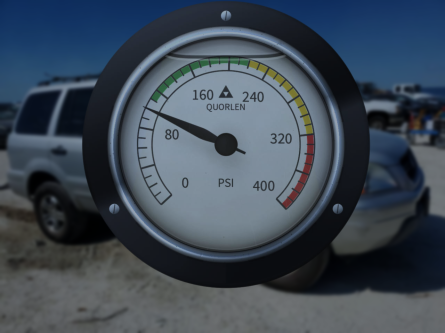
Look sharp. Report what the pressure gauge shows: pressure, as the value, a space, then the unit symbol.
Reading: 100 psi
